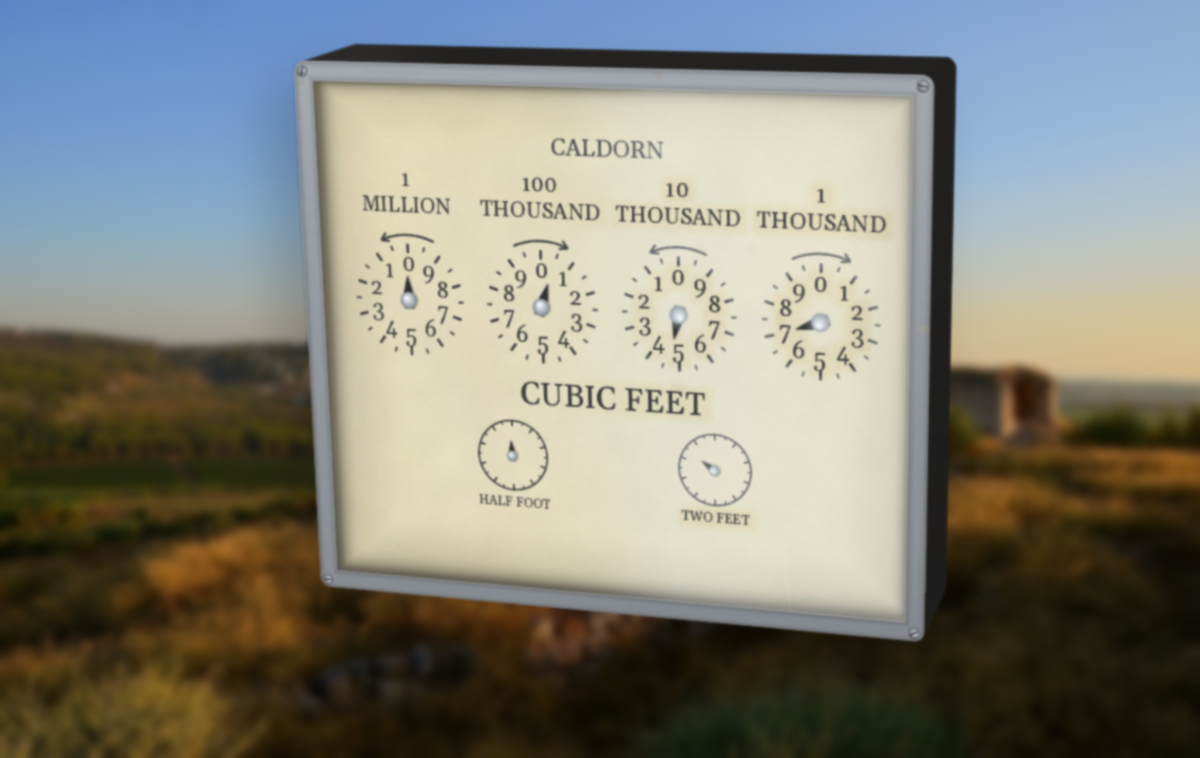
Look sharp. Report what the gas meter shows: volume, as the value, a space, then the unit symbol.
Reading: 4700 ft³
